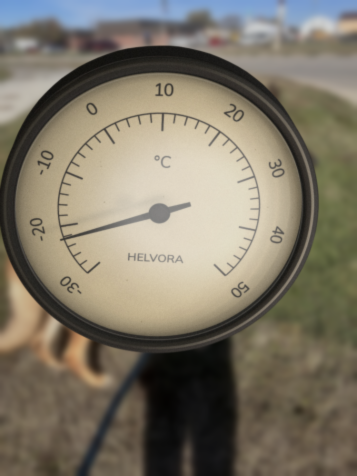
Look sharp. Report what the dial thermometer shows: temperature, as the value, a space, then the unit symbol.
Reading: -22 °C
